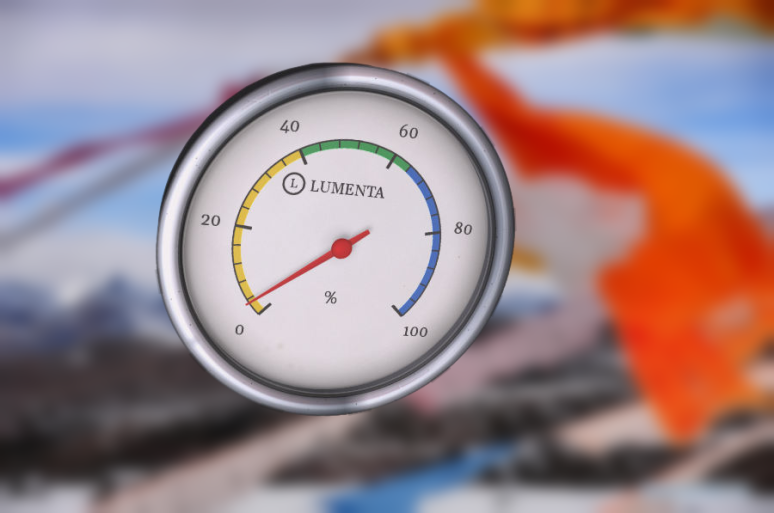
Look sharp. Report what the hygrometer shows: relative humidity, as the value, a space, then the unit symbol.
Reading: 4 %
